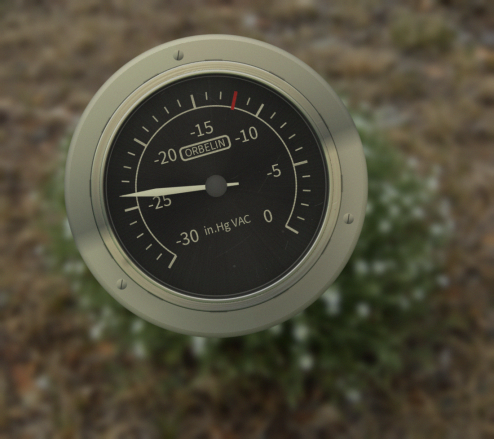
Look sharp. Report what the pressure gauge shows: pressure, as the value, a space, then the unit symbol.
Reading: -24 inHg
